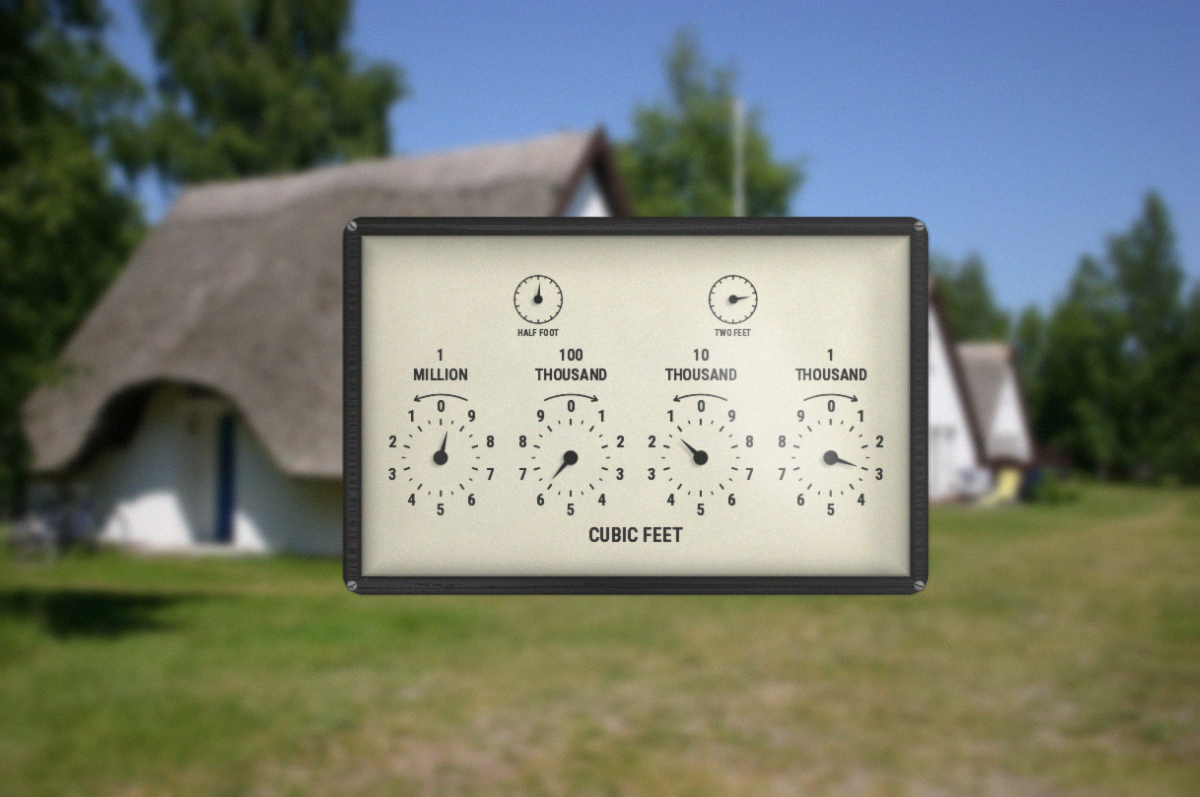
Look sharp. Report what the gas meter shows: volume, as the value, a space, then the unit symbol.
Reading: 961300 ft³
